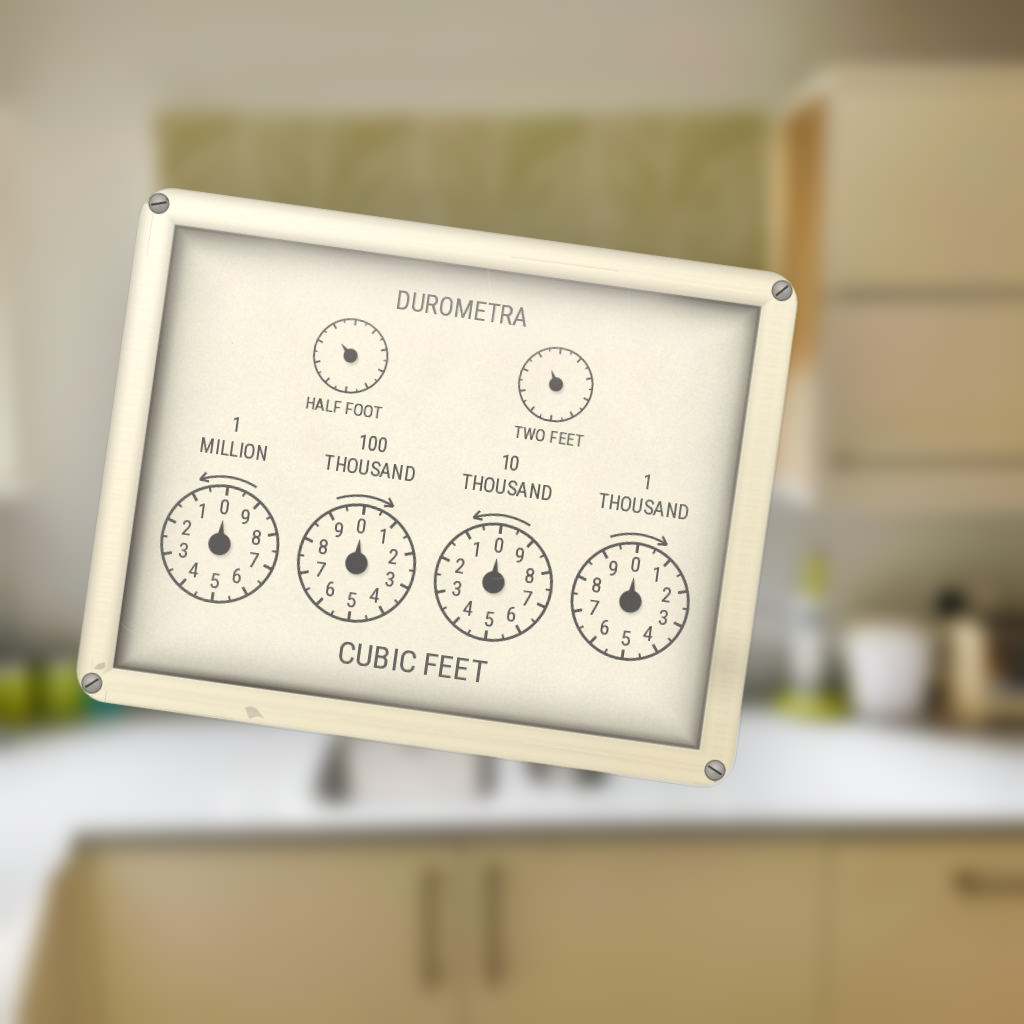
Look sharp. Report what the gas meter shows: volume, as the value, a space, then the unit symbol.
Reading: 0 ft³
